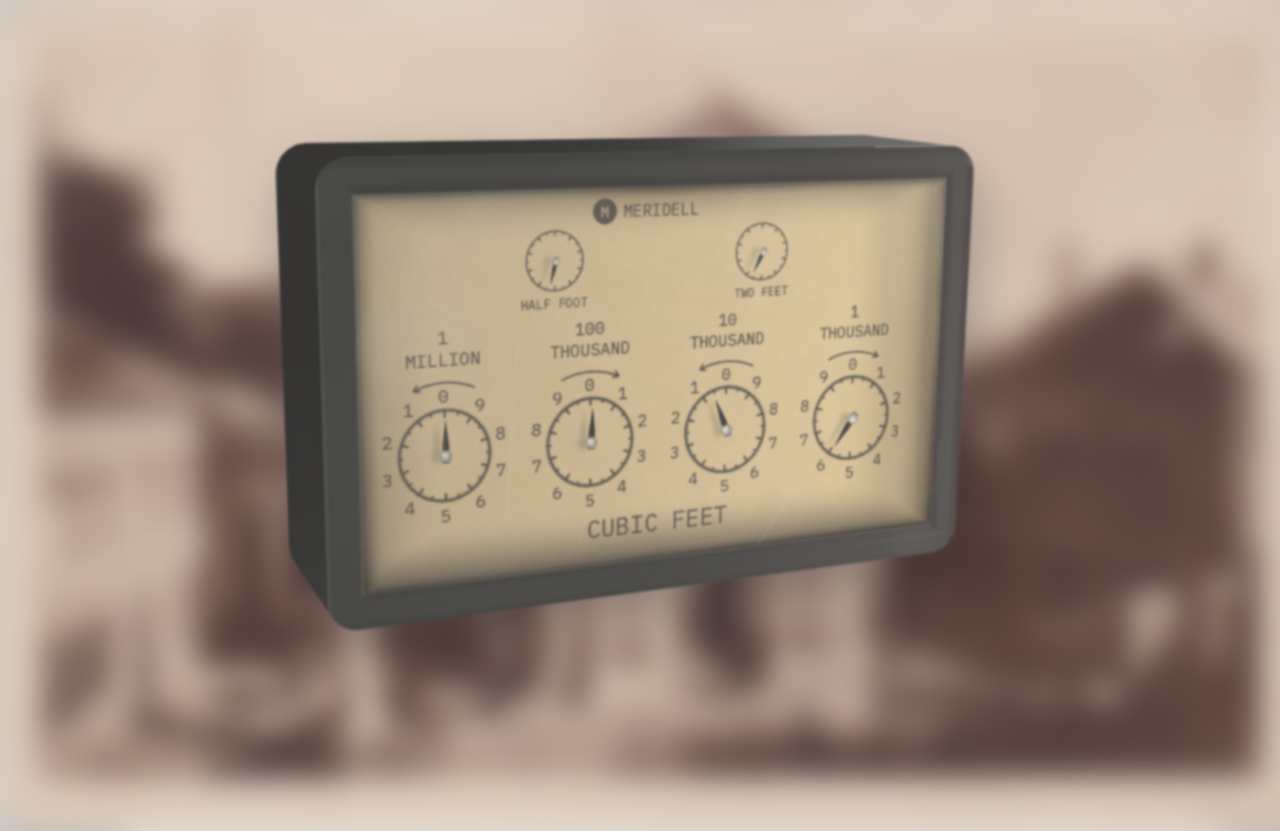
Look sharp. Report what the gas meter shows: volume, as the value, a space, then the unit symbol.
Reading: 600 ft³
